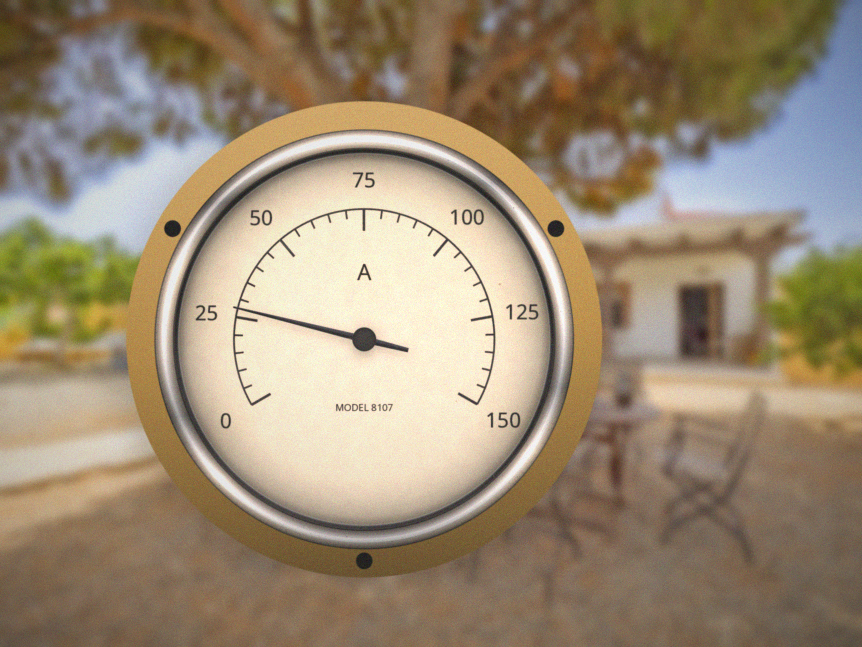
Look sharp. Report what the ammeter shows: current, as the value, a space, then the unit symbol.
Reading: 27.5 A
